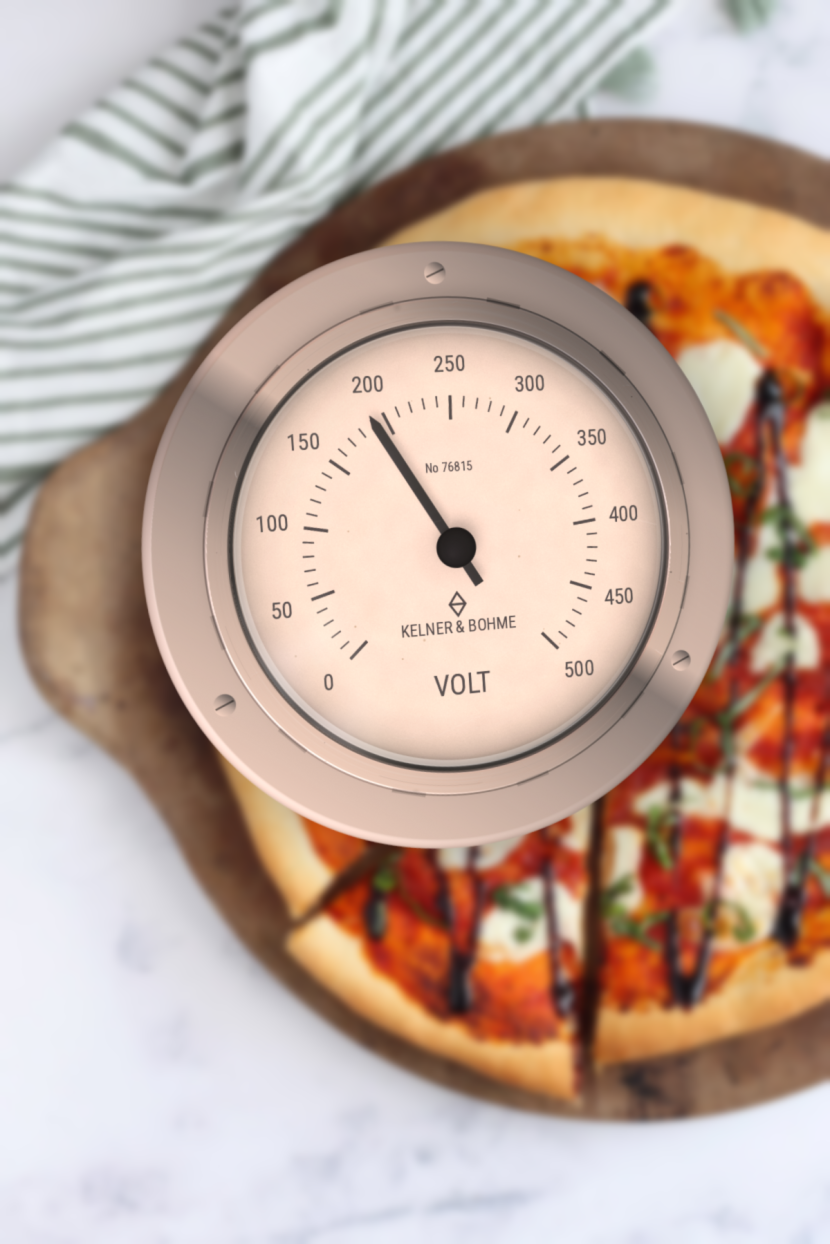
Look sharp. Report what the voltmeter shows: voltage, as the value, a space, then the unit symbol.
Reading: 190 V
